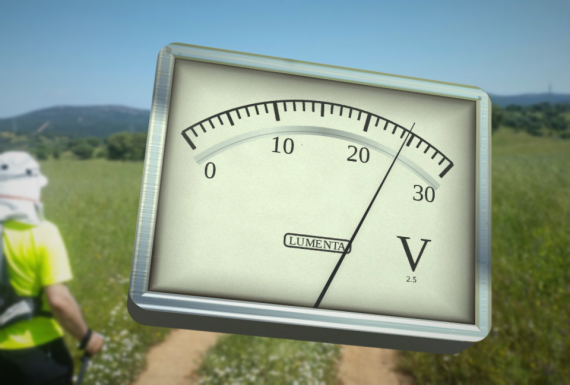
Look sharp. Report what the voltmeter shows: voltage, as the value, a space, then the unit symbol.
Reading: 24.5 V
